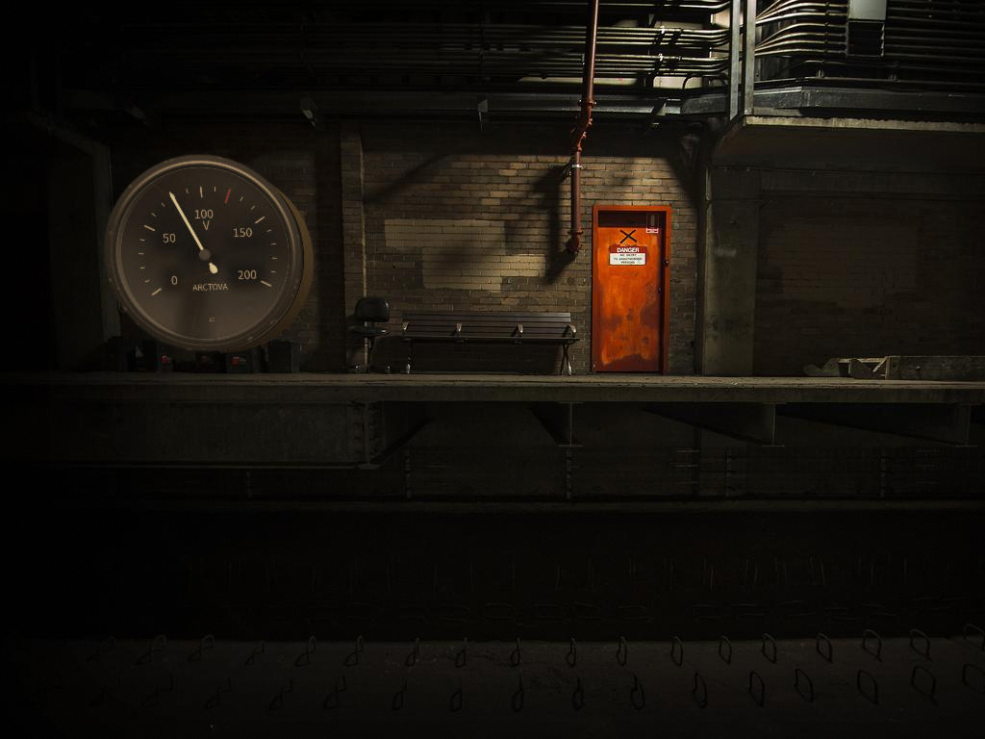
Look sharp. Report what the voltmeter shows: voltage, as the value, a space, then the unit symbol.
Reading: 80 V
